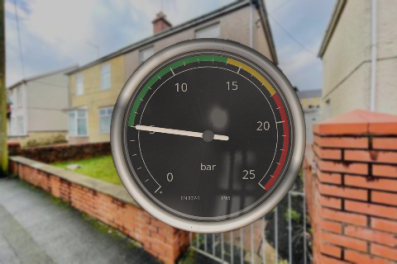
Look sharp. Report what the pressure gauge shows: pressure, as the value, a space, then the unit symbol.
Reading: 5 bar
